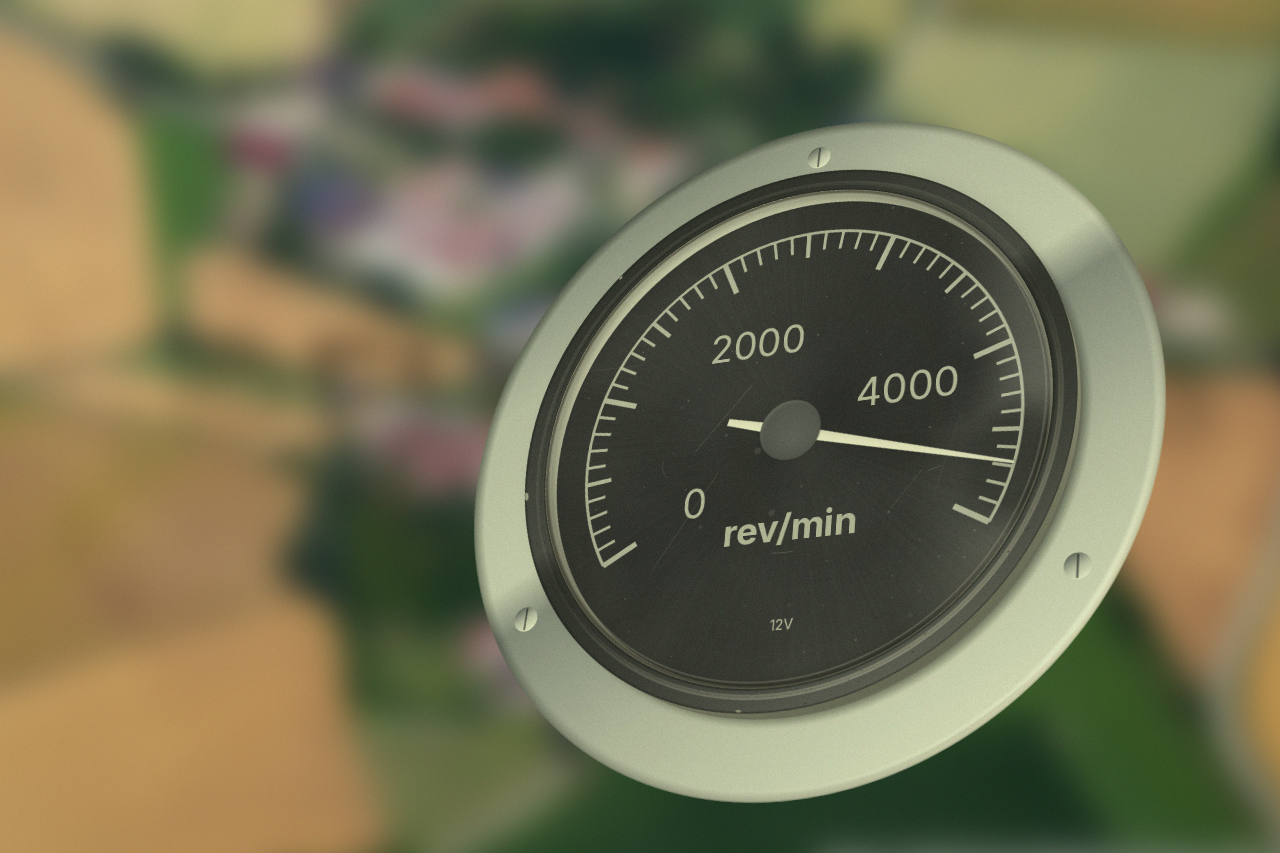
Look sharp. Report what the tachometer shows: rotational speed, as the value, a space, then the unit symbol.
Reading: 4700 rpm
